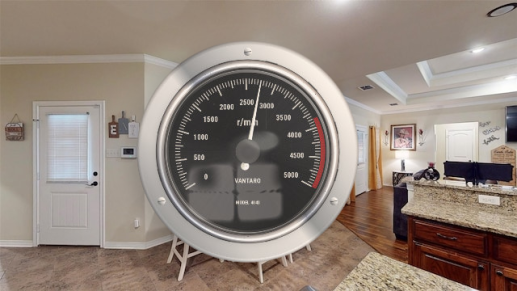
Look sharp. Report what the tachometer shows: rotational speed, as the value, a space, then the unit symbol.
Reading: 2750 rpm
